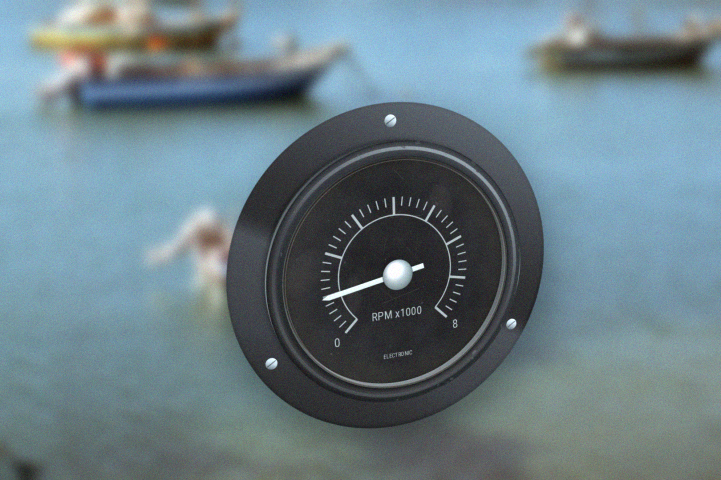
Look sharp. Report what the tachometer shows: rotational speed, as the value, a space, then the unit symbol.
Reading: 1000 rpm
